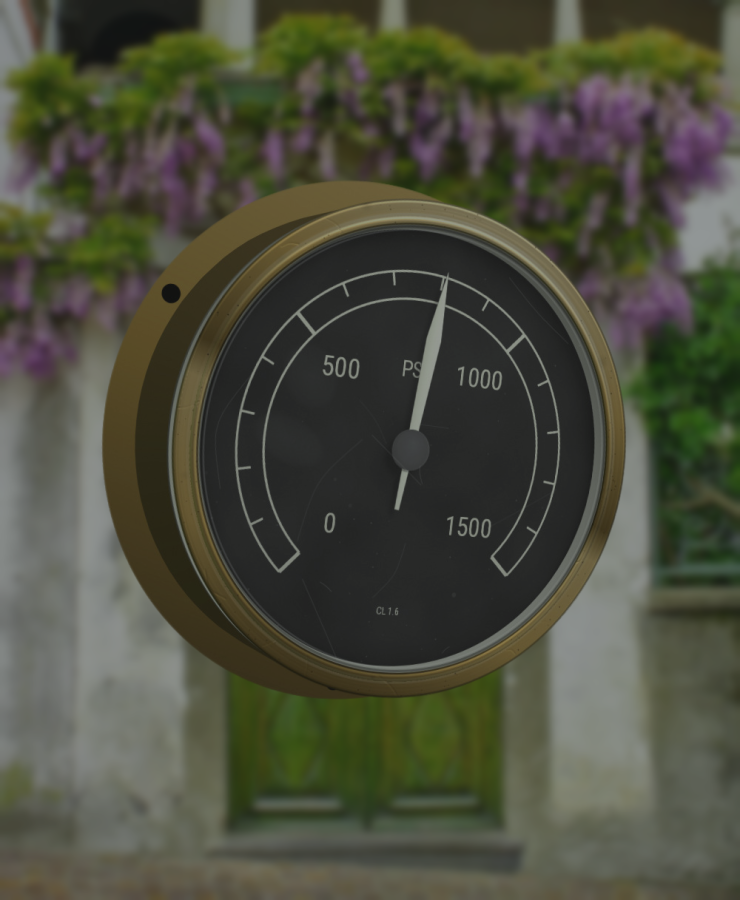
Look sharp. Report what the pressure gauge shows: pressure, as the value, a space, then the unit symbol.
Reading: 800 psi
